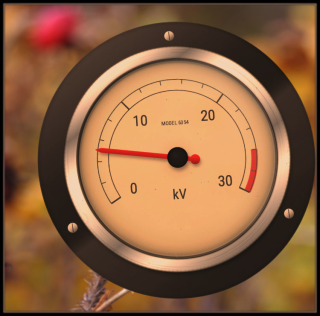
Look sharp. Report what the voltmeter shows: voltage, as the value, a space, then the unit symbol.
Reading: 5 kV
